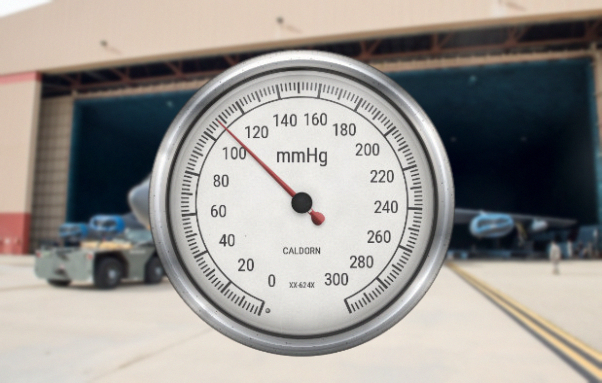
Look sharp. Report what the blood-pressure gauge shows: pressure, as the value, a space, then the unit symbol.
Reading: 108 mmHg
